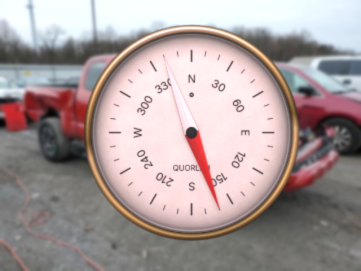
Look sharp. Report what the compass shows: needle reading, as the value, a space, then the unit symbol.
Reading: 160 °
